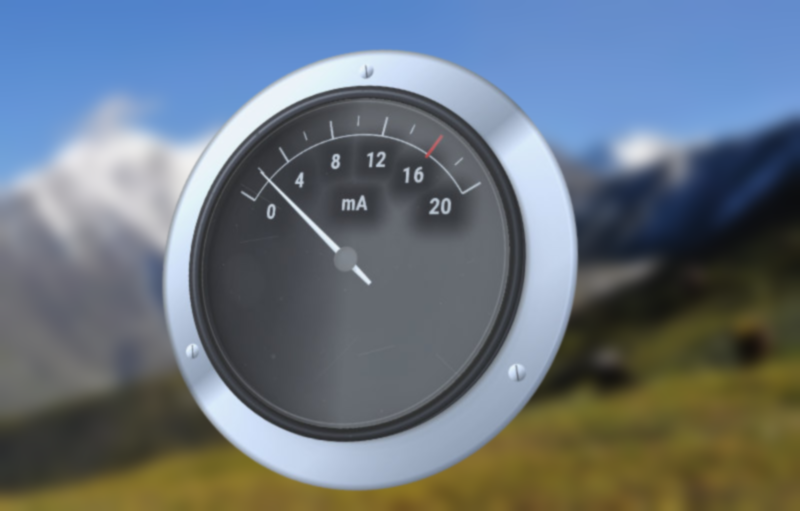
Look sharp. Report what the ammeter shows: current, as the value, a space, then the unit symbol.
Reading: 2 mA
